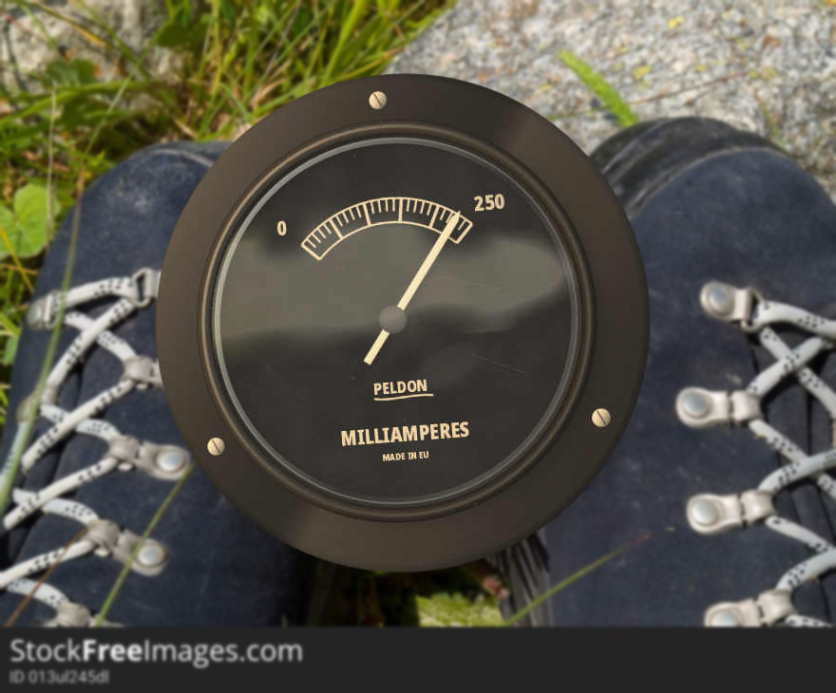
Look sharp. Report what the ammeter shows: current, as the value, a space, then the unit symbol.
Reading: 230 mA
